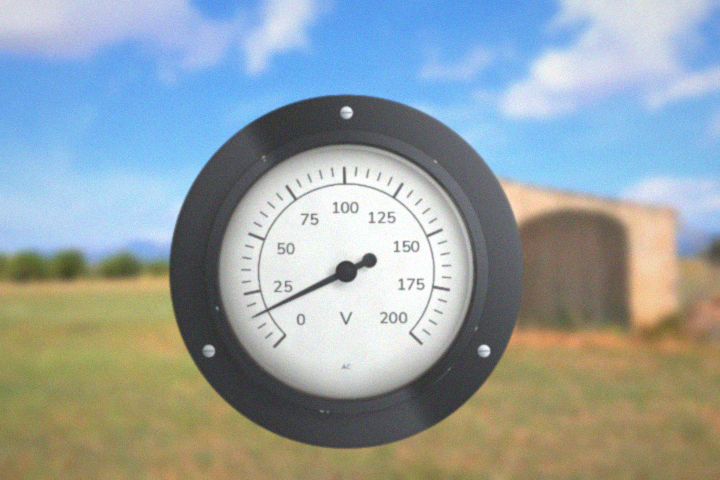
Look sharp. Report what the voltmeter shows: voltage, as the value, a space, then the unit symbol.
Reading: 15 V
